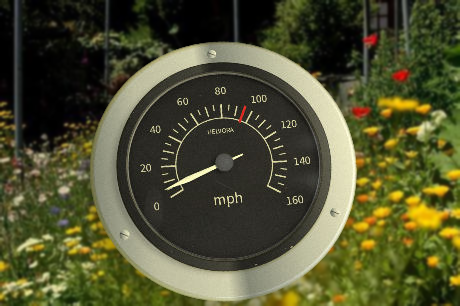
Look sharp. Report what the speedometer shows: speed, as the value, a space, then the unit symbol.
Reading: 5 mph
